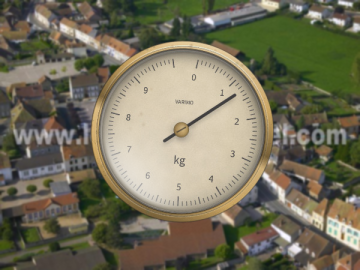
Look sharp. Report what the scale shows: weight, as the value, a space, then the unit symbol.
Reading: 1.3 kg
